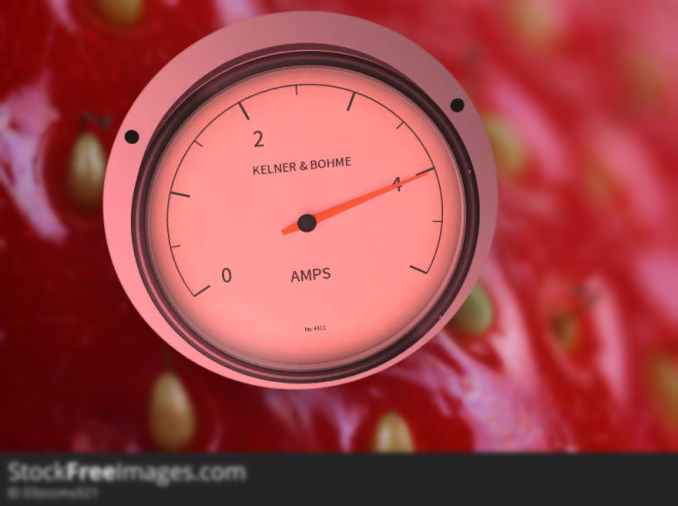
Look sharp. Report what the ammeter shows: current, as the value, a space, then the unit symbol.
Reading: 4 A
